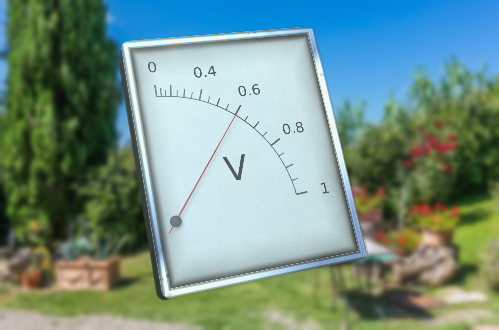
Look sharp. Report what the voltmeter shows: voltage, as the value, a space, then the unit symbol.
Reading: 0.6 V
